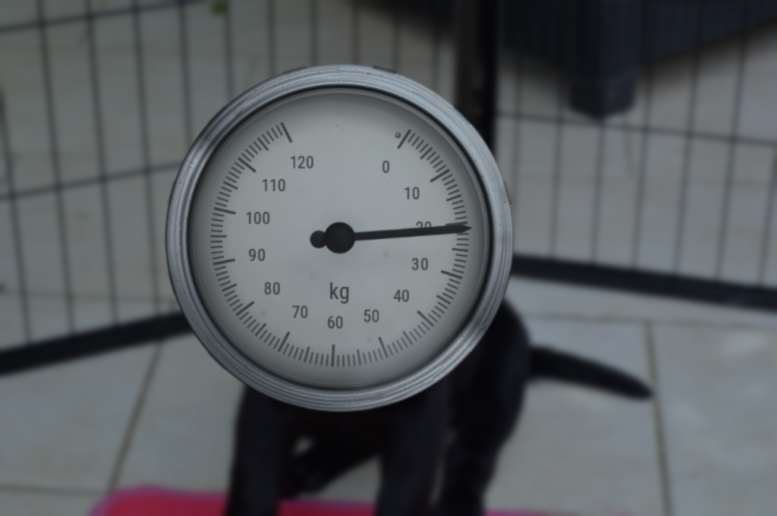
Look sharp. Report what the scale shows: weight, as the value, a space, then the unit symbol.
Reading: 21 kg
